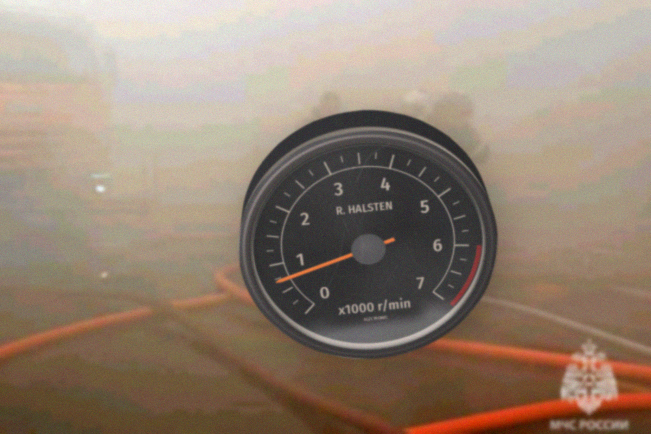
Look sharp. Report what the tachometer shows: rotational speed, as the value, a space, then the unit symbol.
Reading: 750 rpm
